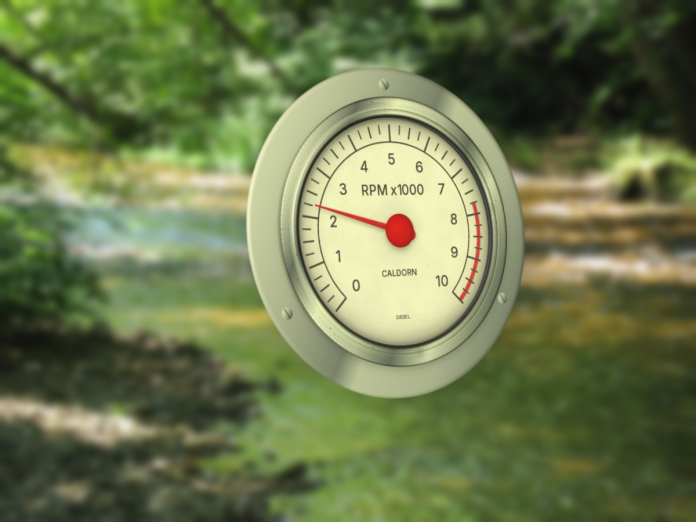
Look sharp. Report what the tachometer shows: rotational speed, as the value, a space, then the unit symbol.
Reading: 2250 rpm
